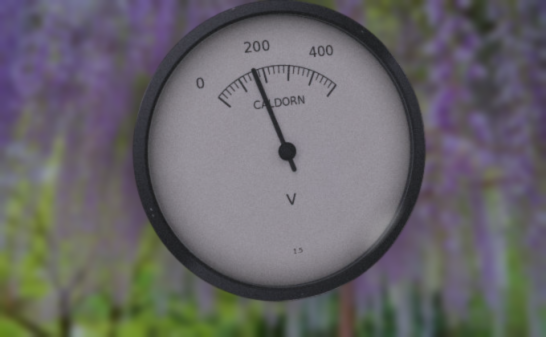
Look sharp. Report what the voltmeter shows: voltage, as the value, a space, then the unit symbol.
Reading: 160 V
